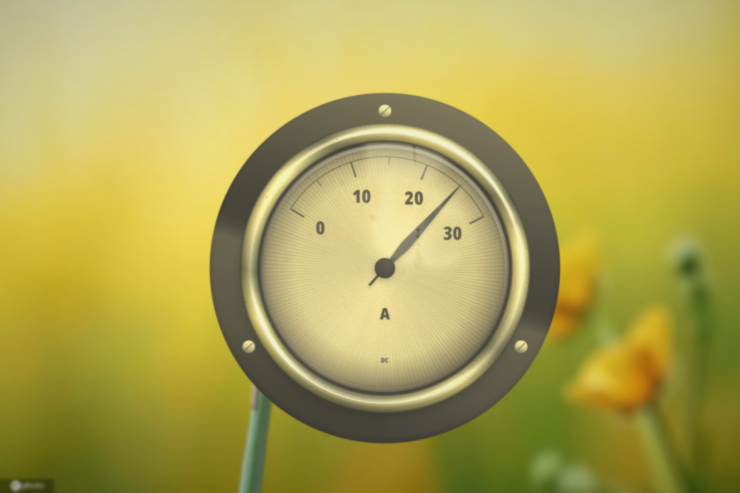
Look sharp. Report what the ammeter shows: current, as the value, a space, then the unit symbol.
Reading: 25 A
